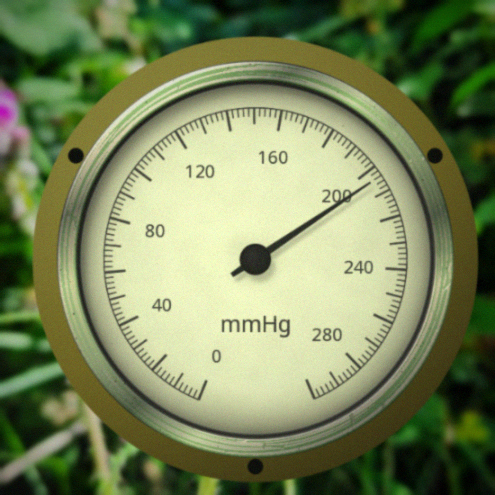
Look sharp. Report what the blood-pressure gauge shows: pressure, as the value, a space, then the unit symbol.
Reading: 204 mmHg
